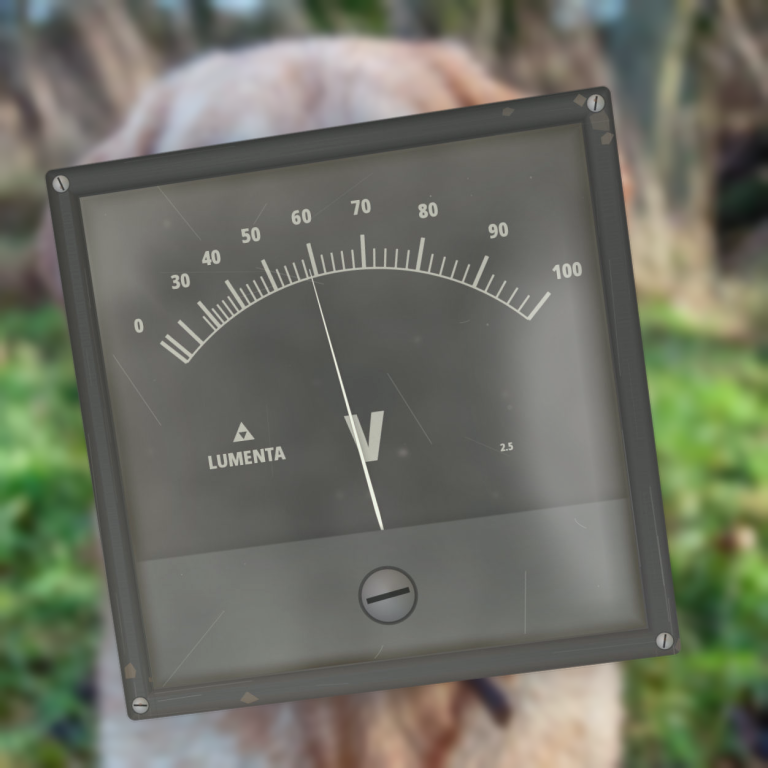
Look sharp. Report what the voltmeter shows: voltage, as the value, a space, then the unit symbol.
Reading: 59 V
